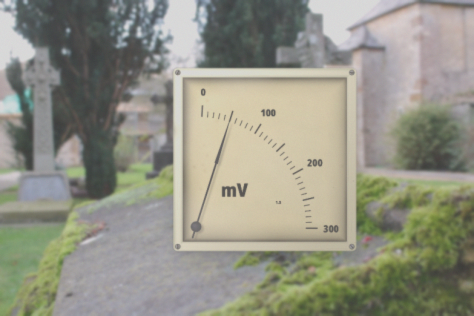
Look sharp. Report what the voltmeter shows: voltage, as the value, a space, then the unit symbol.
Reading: 50 mV
